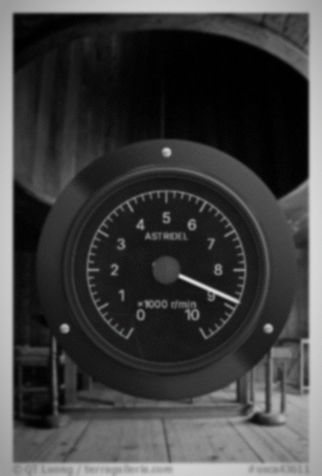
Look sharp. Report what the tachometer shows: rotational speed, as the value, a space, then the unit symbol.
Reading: 8800 rpm
